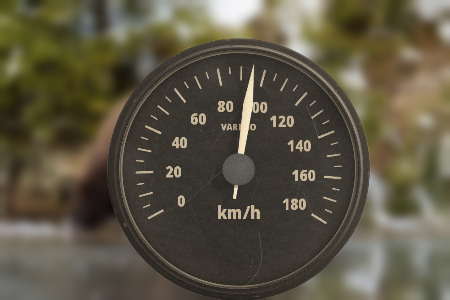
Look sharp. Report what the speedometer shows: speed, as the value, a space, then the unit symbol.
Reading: 95 km/h
